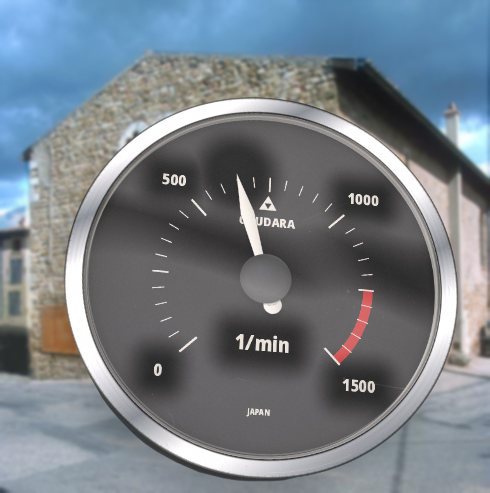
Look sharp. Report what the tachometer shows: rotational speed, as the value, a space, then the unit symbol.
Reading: 650 rpm
